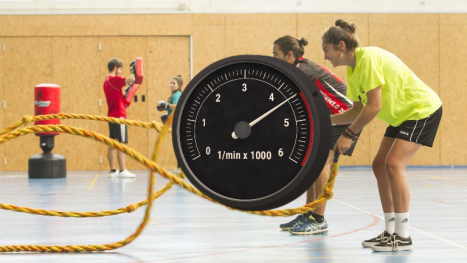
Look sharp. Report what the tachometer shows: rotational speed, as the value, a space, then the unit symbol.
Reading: 4400 rpm
